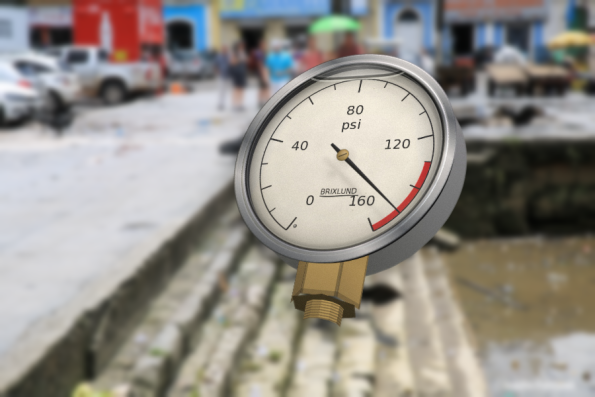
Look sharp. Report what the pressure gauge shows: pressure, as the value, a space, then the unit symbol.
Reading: 150 psi
